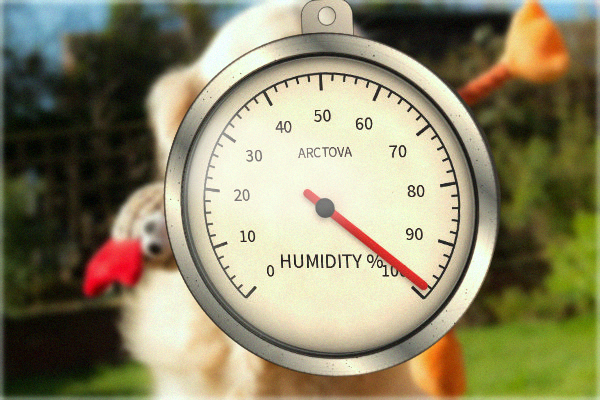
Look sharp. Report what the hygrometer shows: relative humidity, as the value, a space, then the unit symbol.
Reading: 98 %
